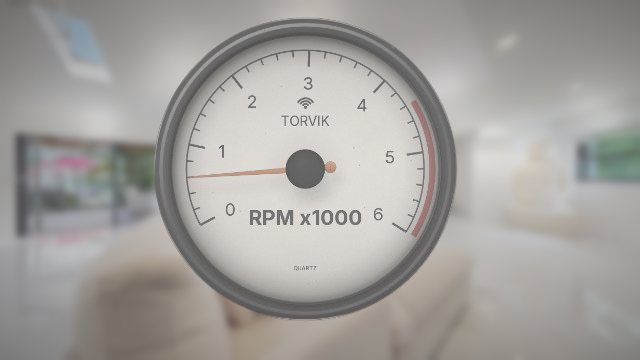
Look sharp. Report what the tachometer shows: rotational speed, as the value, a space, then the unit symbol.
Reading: 600 rpm
